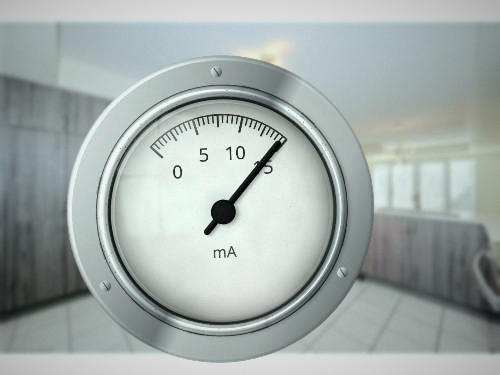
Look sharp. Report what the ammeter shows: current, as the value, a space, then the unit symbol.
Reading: 14.5 mA
